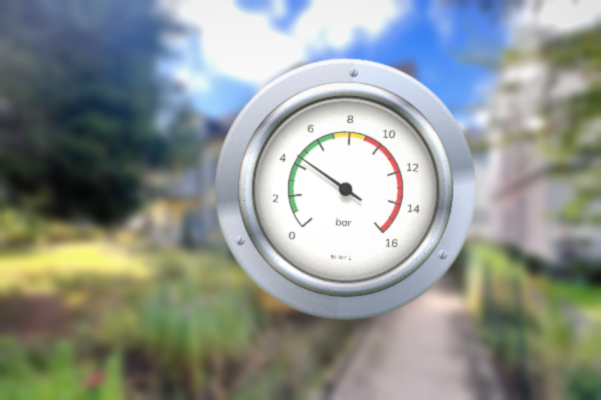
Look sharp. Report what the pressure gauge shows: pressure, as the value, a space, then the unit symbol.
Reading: 4.5 bar
